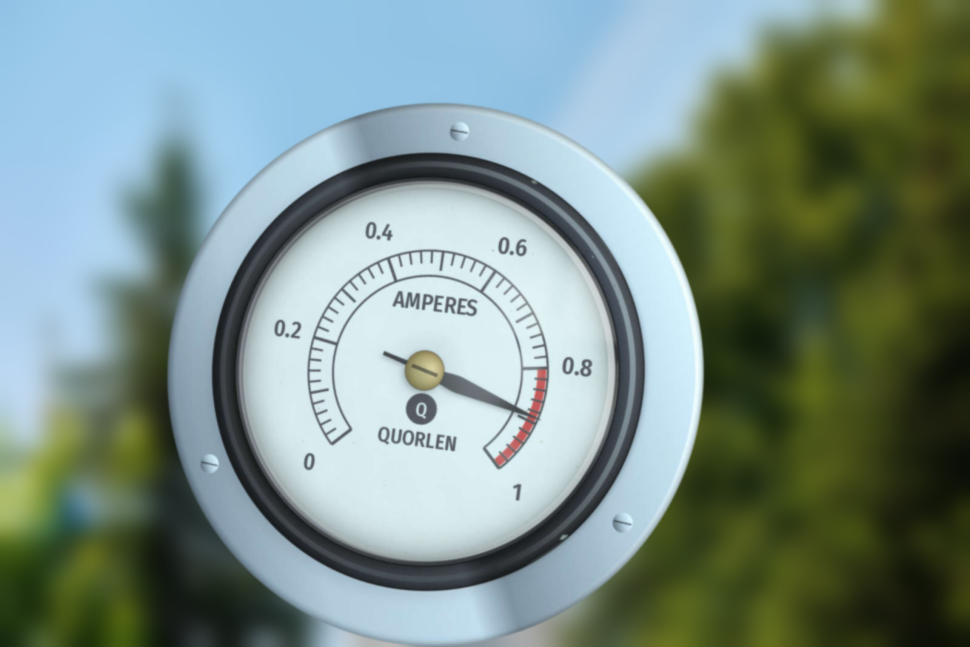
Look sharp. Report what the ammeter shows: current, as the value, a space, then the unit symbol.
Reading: 0.89 A
